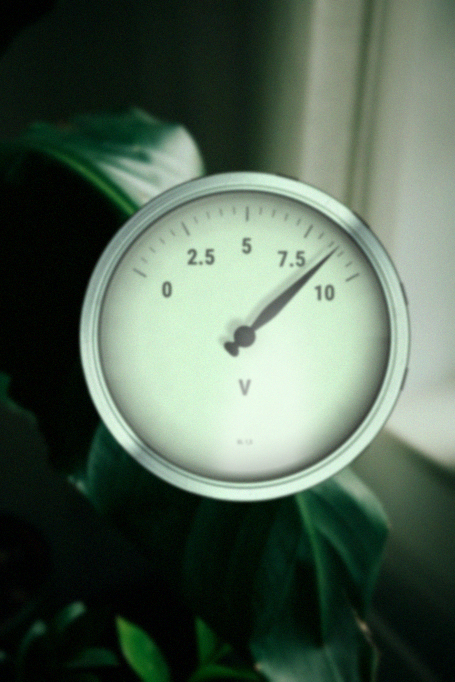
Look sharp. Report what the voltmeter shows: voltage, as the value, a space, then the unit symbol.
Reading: 8.75 V
